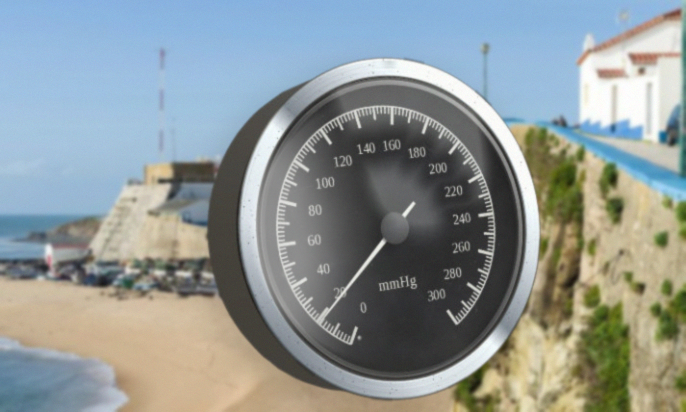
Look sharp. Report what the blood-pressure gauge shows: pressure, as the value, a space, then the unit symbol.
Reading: 20 mmHg
